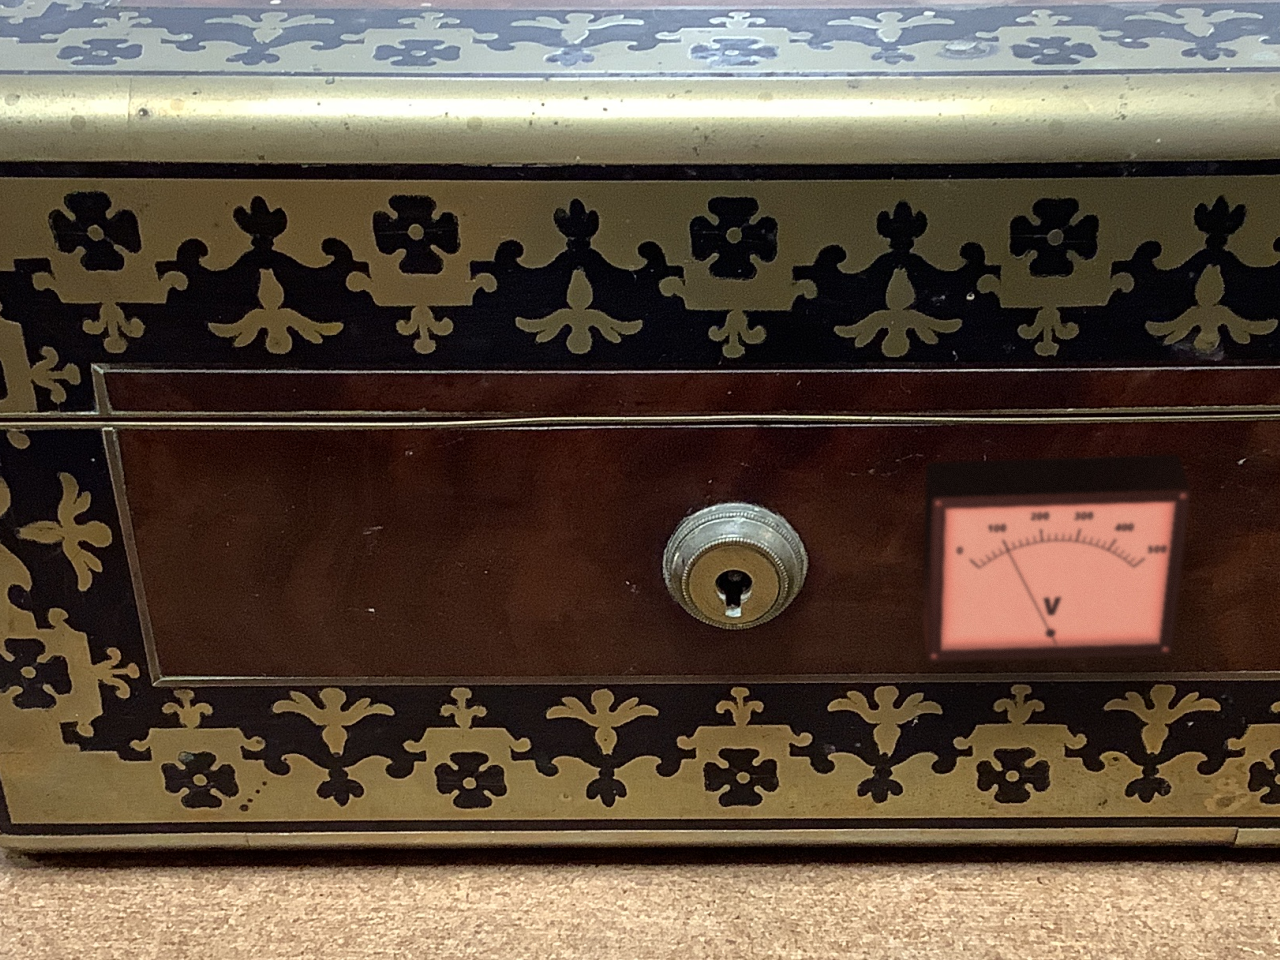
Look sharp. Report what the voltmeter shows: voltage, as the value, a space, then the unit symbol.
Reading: 100 V
